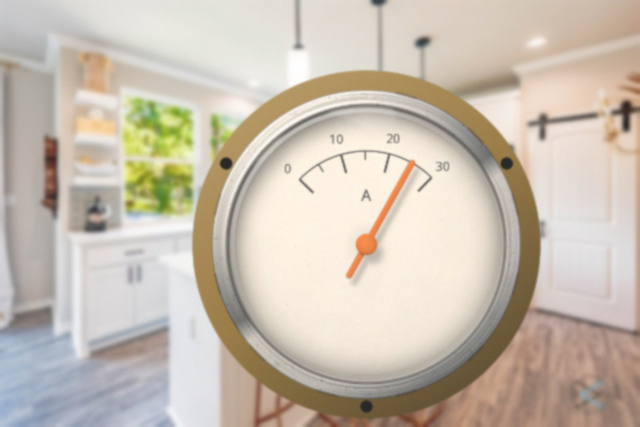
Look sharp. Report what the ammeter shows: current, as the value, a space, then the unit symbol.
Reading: 25 A
